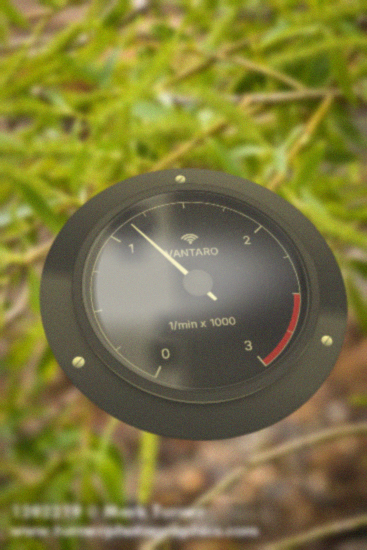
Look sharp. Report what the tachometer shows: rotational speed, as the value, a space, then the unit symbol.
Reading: 1125 rpm
